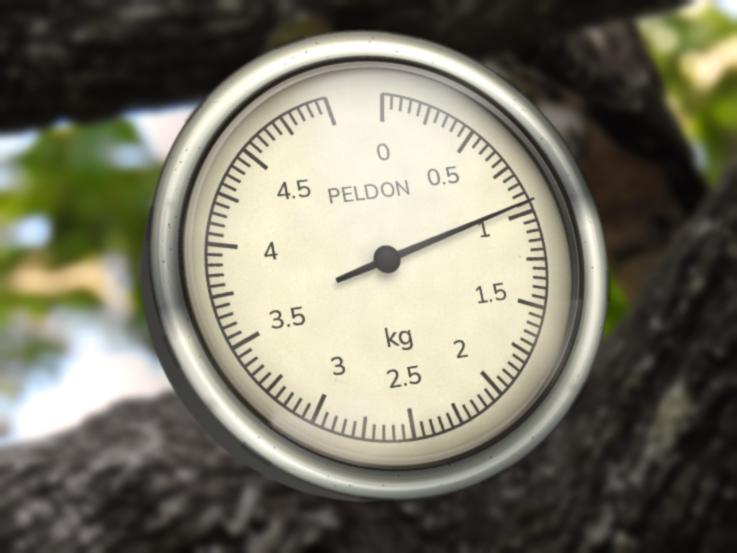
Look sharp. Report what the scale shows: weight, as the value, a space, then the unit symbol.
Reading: 0.95 kg
